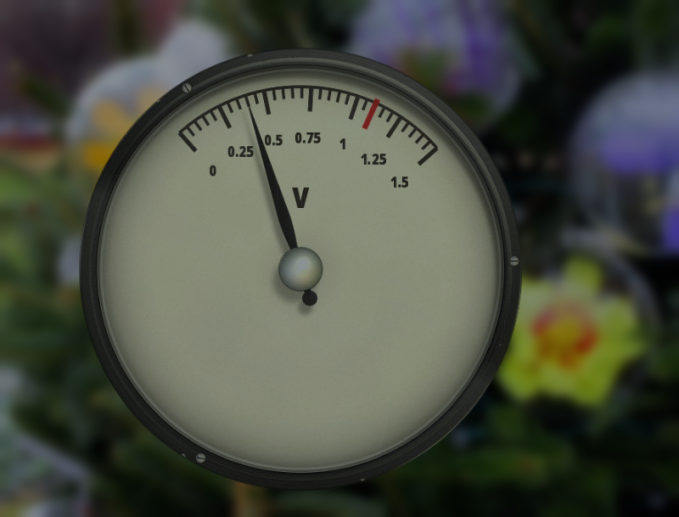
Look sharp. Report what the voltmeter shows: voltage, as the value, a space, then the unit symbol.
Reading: 0.4 V
